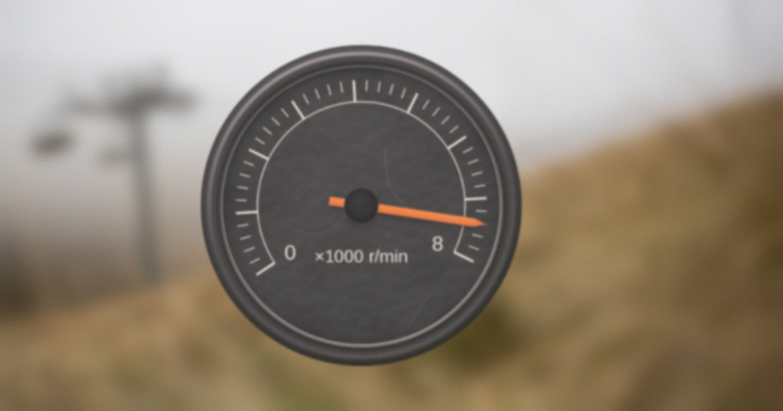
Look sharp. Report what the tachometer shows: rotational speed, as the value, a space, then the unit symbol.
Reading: 7400 rpm
